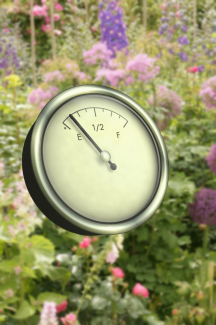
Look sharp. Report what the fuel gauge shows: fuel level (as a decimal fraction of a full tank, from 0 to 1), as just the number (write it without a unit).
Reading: 0.125
